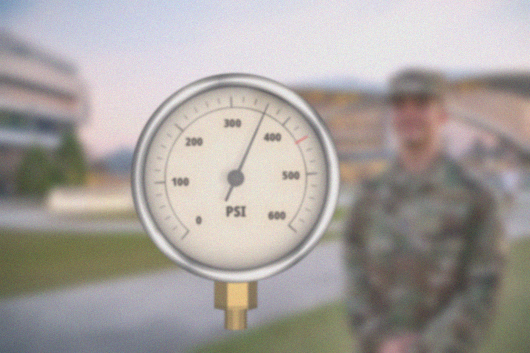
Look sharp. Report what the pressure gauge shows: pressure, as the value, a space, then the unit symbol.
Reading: 360 psi
